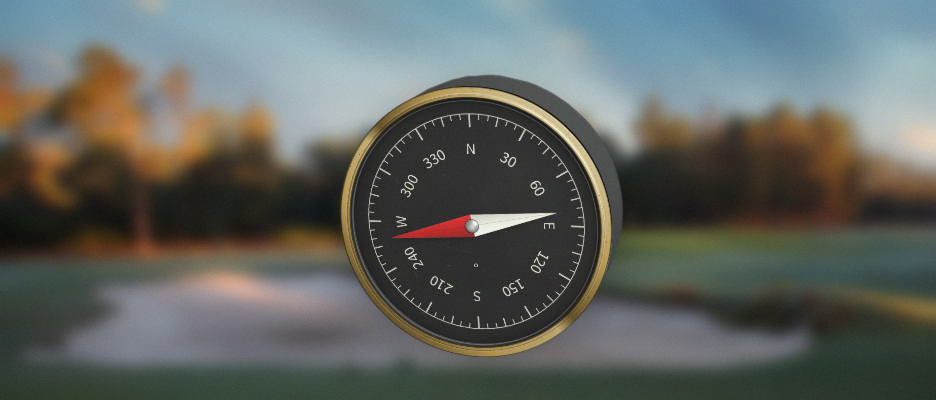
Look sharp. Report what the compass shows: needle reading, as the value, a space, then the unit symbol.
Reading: 260 °
